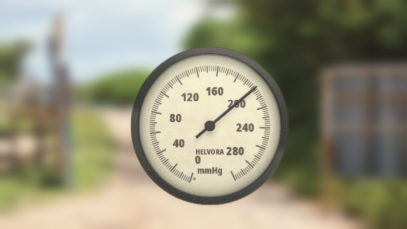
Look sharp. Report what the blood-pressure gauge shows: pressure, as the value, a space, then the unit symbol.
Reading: 200 mmHg
